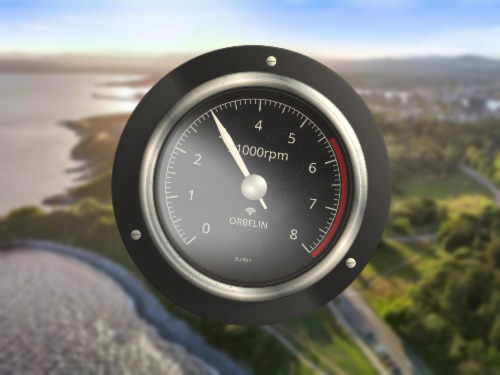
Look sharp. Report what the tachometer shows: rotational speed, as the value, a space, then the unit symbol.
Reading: 3000 rpm
